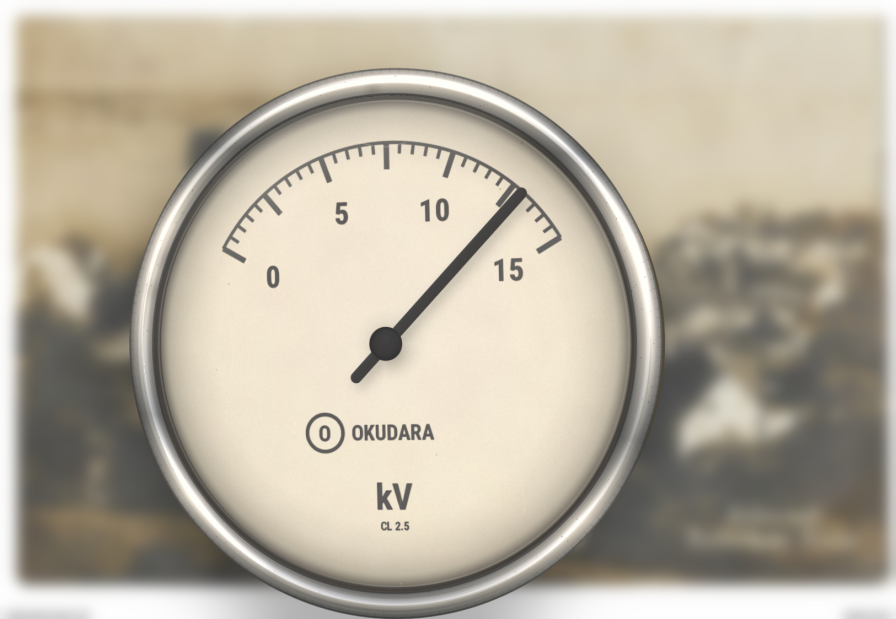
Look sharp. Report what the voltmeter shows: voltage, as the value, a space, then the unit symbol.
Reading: 13 kV
